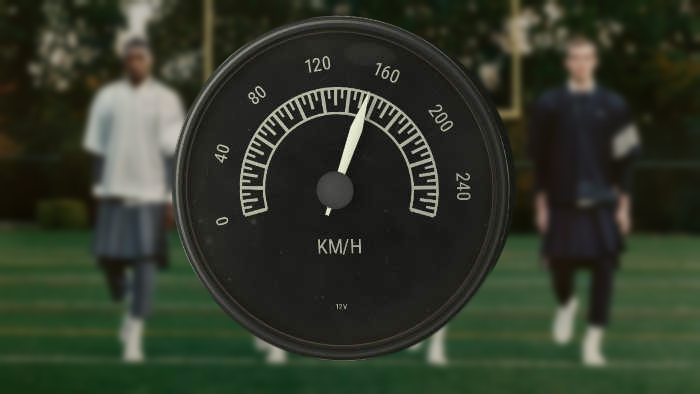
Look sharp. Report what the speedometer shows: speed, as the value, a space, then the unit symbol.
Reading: 155 km/h
